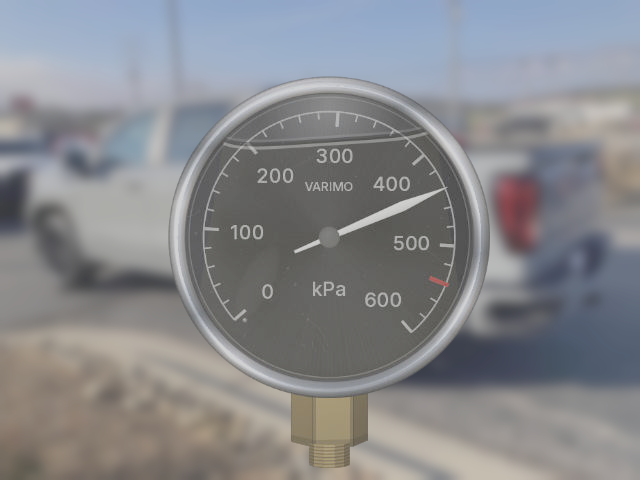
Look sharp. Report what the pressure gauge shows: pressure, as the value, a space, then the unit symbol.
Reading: 440 kPa
